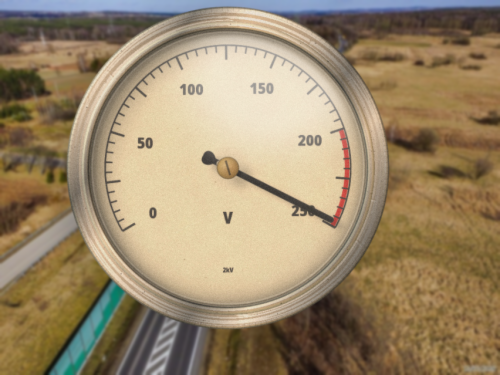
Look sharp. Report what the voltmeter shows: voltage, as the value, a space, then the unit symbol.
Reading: 247.5 V
